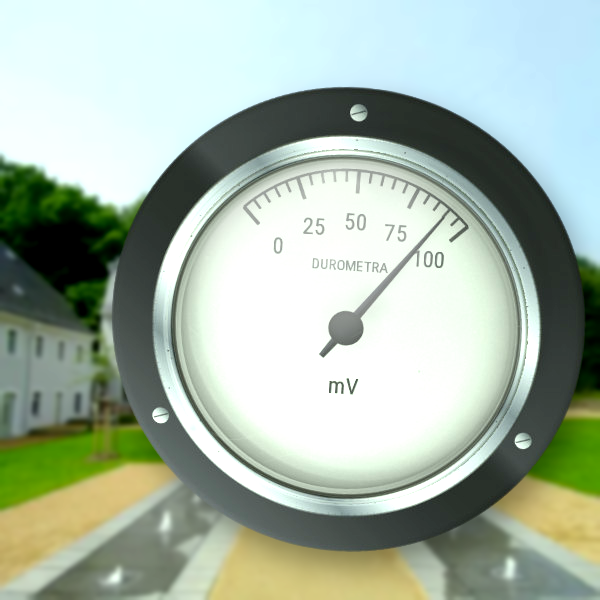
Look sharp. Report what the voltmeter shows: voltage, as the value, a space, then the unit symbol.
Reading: 90 mV
